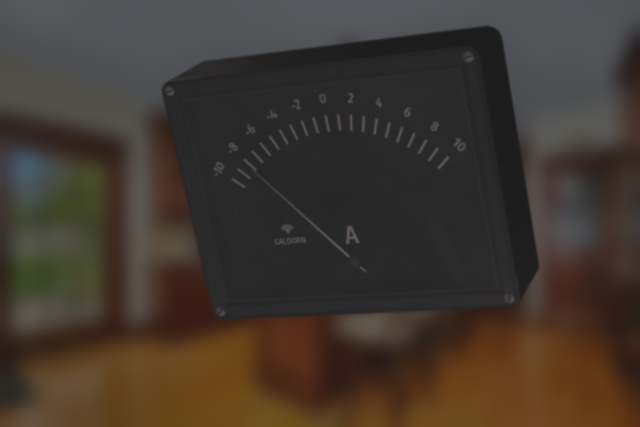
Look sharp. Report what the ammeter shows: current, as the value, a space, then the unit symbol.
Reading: -8 A
